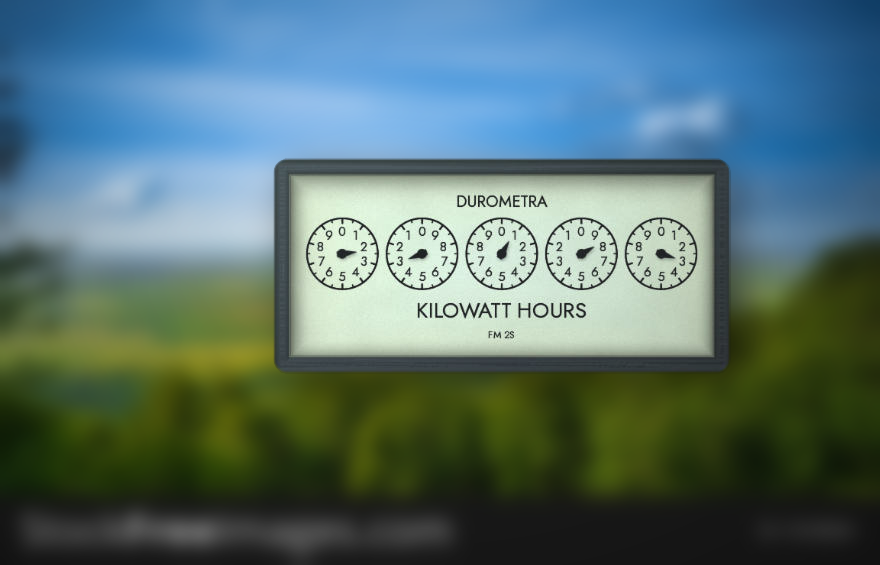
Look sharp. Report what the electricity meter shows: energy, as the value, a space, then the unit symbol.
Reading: 23083 kWh
